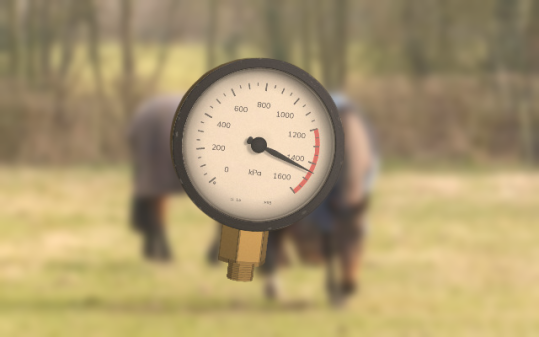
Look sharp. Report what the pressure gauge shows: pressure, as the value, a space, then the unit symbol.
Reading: 1450 kPa
